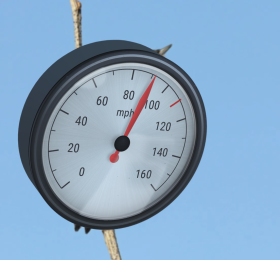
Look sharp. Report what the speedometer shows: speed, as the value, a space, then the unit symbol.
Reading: 90 mph
